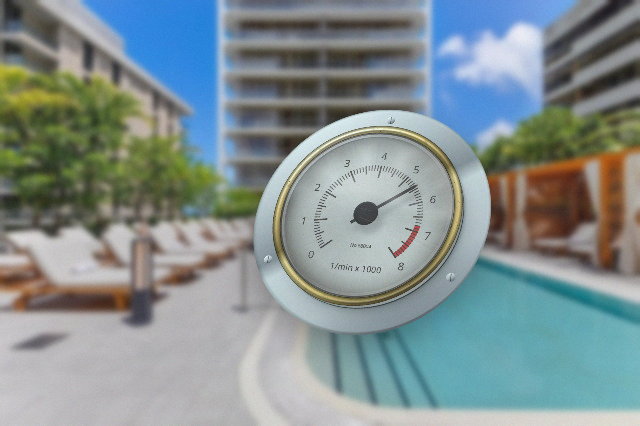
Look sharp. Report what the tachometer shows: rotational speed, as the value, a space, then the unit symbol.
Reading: 5500 rpm
